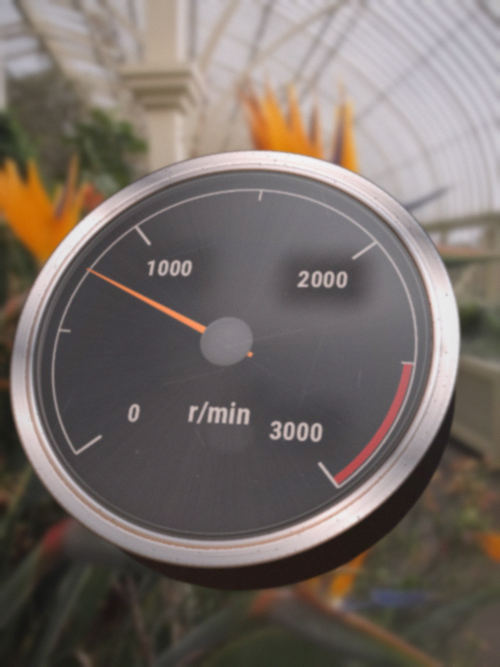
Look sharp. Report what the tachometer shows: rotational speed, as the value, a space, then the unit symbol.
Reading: 750 rpm
